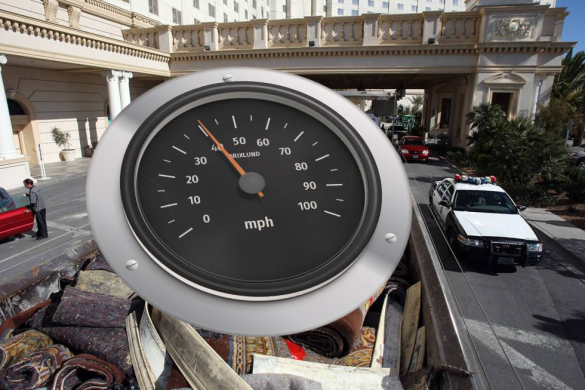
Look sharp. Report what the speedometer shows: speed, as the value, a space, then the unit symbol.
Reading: 40 mph
